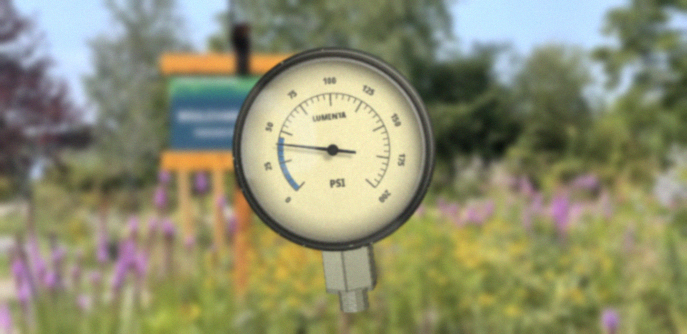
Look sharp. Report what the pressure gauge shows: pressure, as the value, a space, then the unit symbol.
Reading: 40 psi
